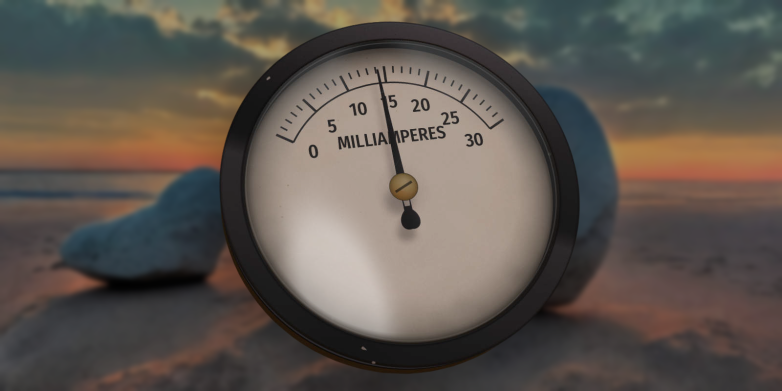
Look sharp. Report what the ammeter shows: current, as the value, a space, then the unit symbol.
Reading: 14 mA
